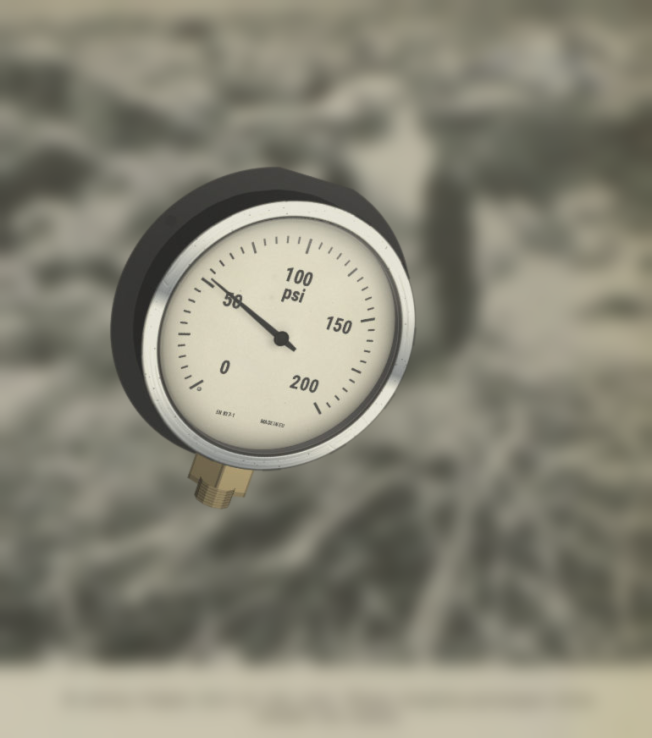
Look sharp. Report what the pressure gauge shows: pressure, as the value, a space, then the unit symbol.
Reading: 52.5 psi
